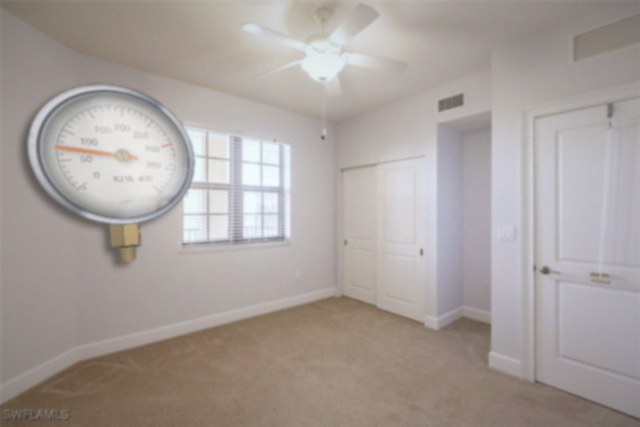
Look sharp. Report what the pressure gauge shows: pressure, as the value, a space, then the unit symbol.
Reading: 70 kPa
